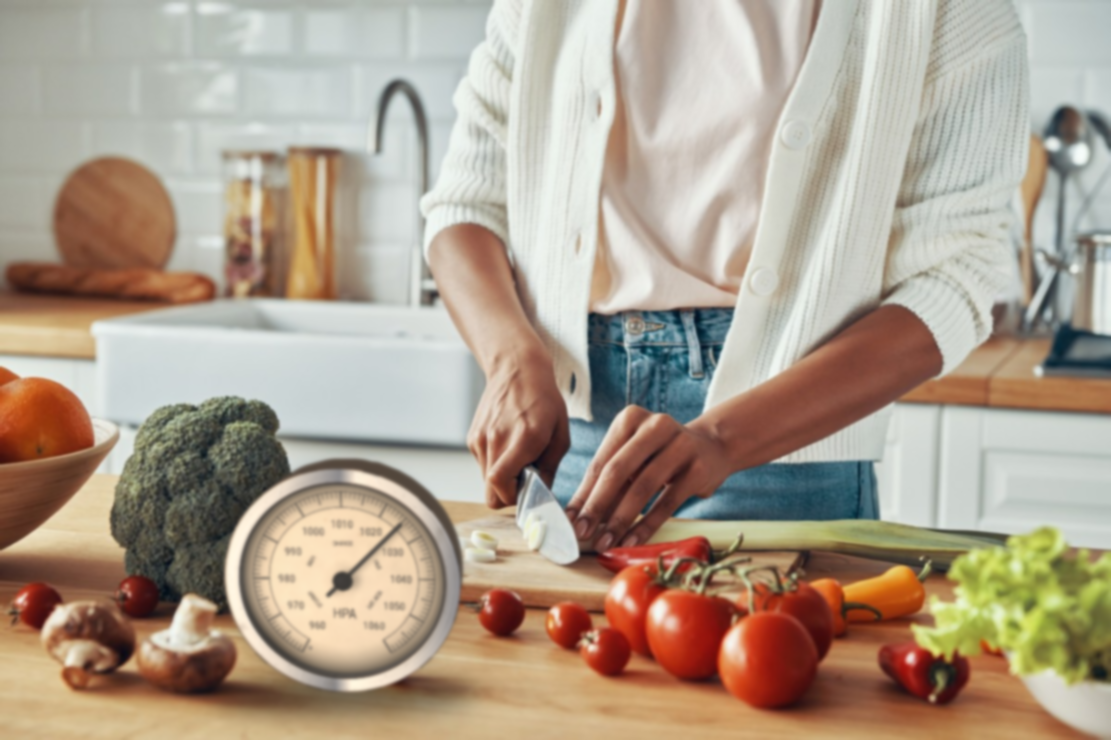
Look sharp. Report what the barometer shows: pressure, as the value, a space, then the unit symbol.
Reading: 1025 hPa
